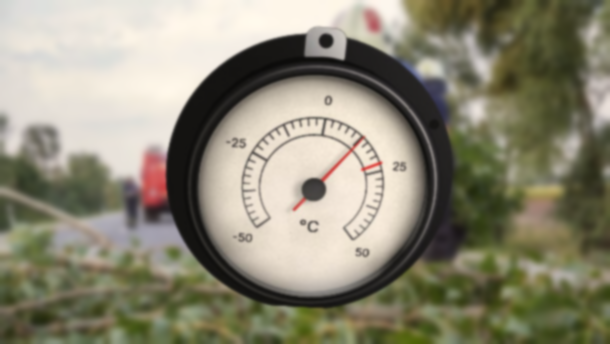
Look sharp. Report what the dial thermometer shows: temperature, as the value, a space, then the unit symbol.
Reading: 12.5 °C
